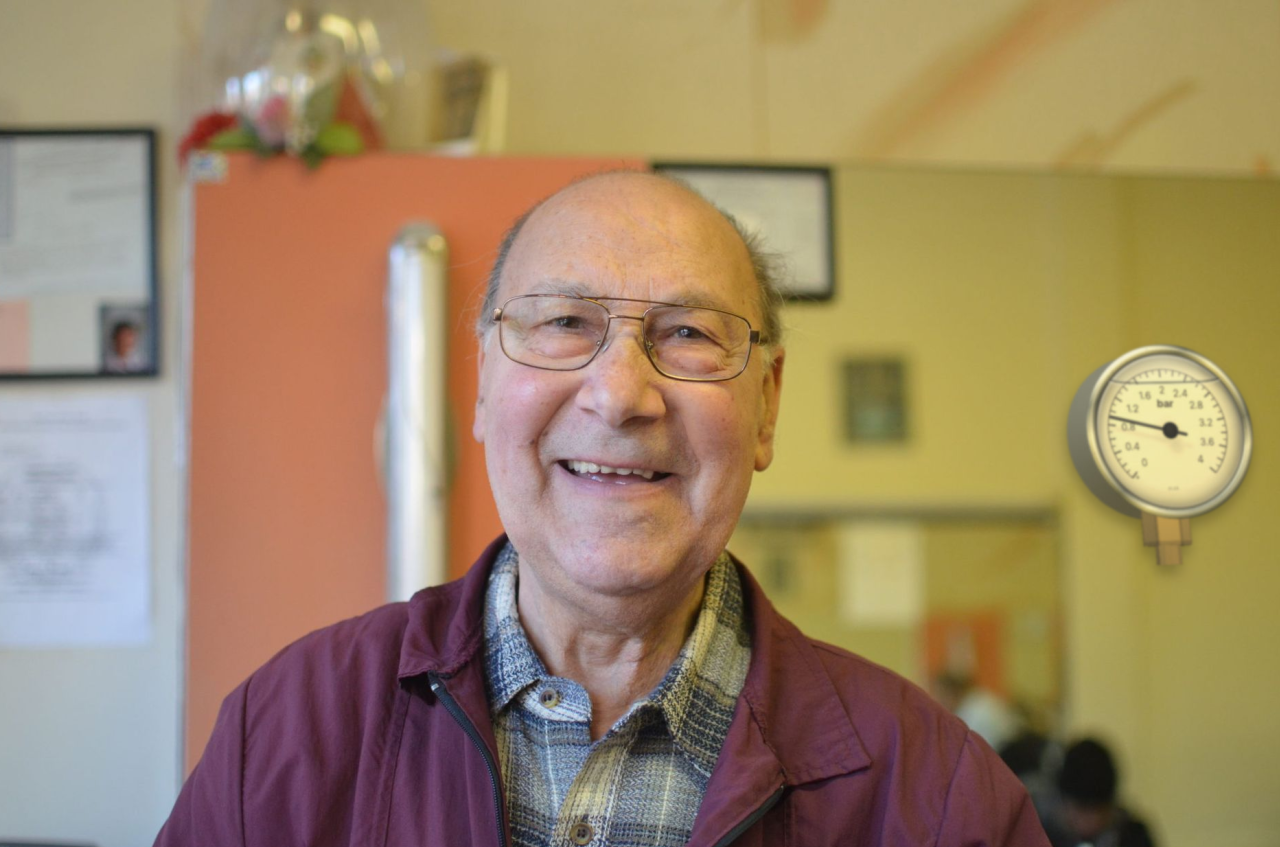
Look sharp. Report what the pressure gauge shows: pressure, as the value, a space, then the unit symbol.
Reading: 0.9 bar
